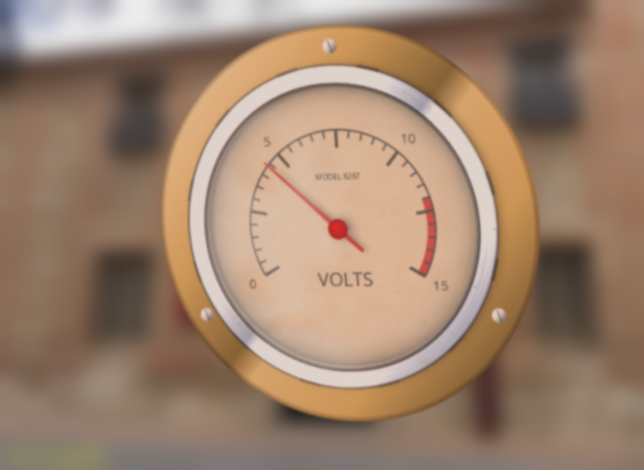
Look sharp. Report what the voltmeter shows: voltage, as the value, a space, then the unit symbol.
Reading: 4.5 V
